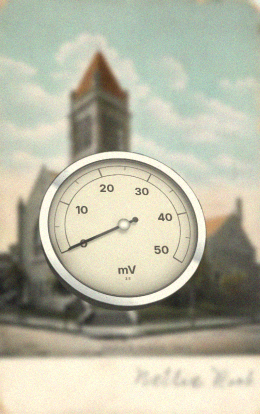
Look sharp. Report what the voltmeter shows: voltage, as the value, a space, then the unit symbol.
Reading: 0 mV
